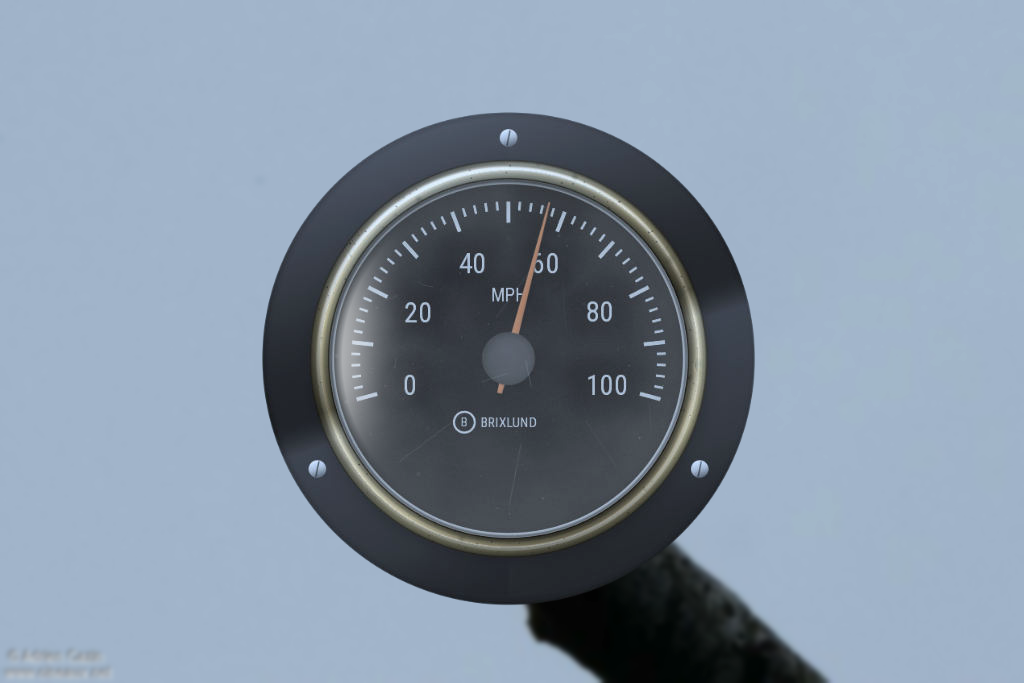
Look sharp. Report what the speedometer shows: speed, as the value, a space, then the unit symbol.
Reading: 57 mph
